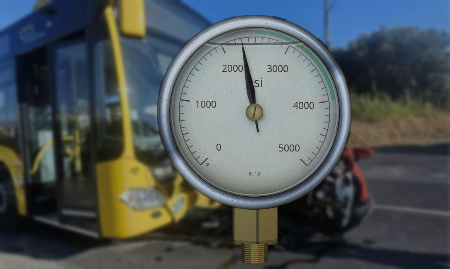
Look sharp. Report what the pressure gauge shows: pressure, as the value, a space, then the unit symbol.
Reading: 2300 psi
